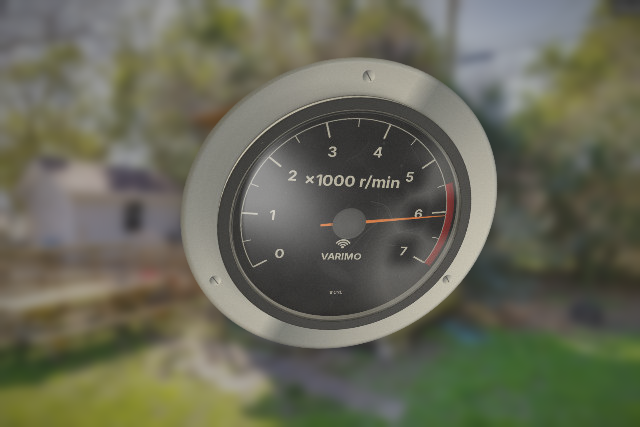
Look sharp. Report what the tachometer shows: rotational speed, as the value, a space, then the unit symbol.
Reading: 6000 rpm
